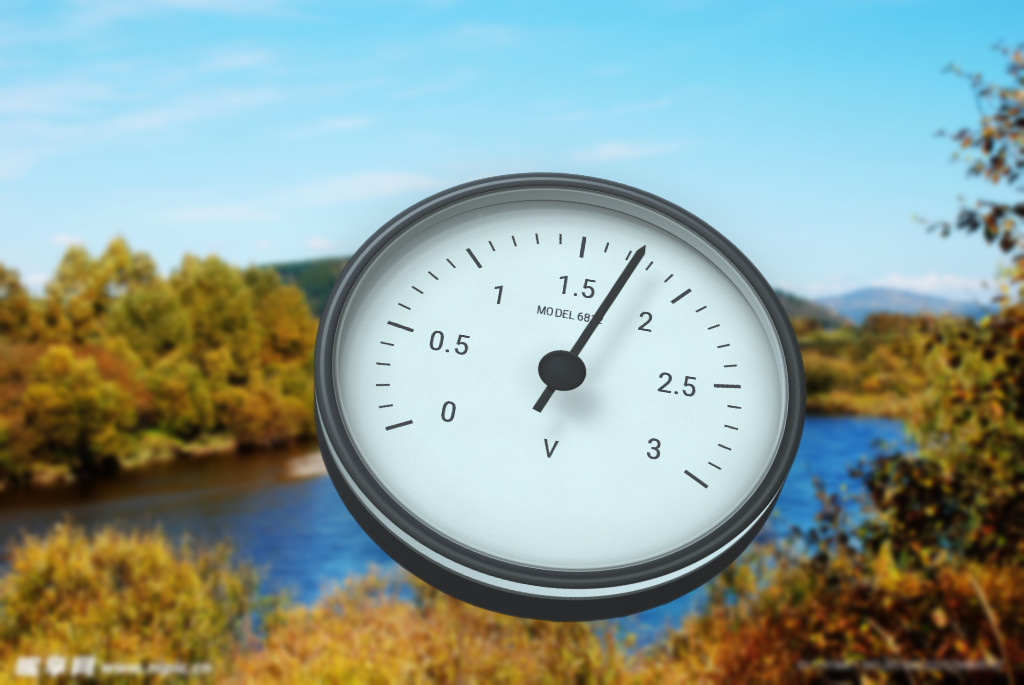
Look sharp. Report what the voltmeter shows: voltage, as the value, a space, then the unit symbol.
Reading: 1.75 V
